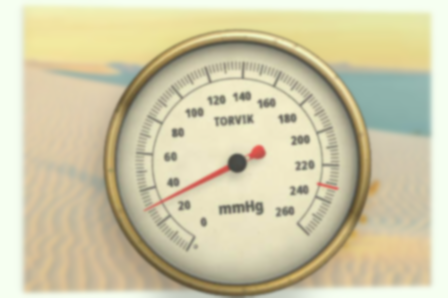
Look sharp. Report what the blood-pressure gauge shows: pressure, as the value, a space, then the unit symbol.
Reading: 30 mmHg
